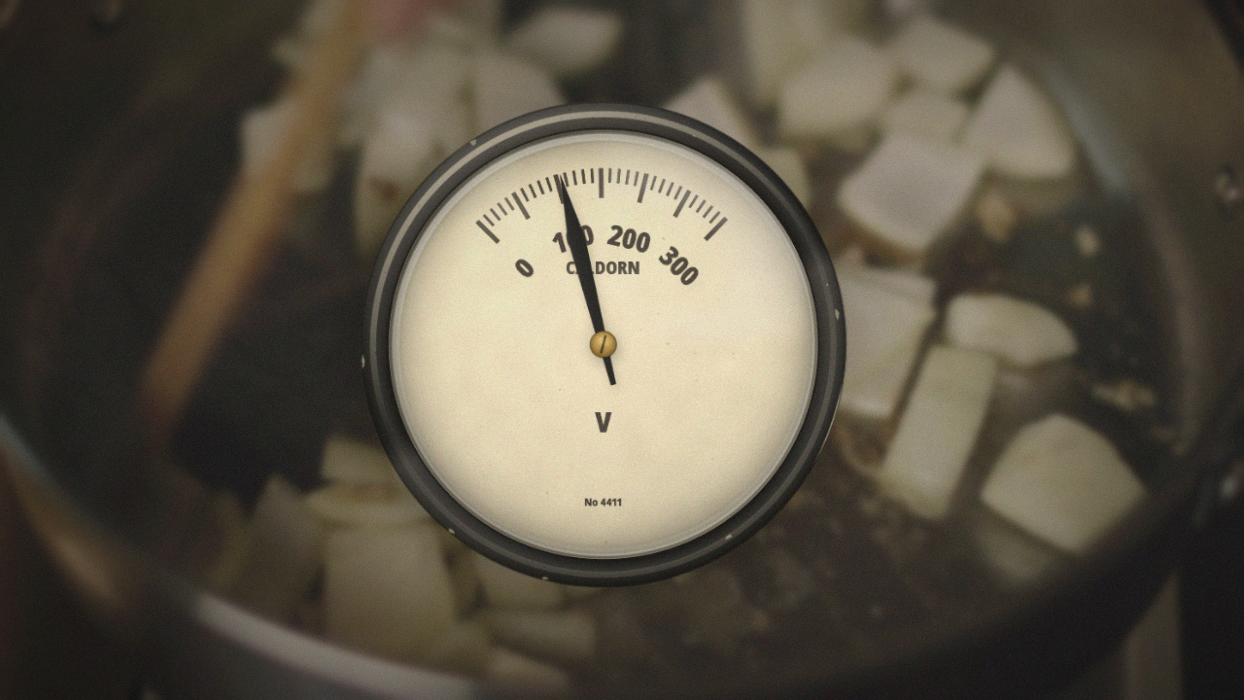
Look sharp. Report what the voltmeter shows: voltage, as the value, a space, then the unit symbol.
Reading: 105 V
